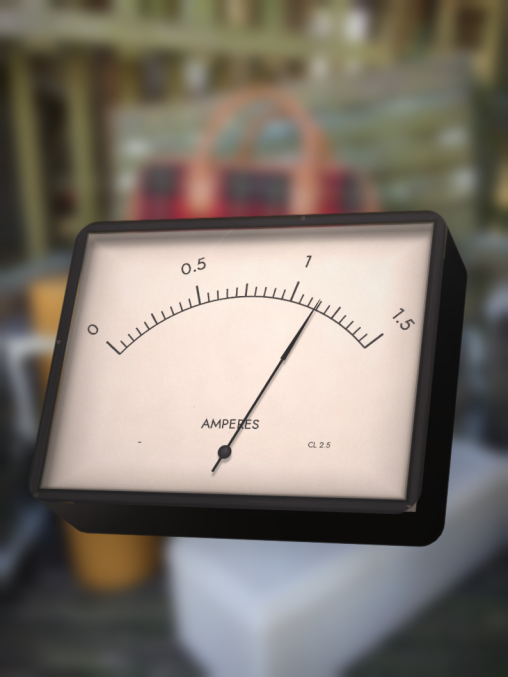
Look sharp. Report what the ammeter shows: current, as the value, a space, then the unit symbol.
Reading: 1.15 A
